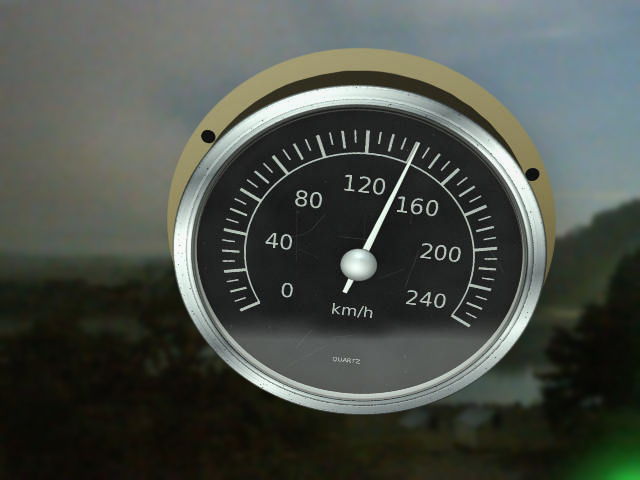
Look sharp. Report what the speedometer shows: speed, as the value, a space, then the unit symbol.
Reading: 140 km/h
